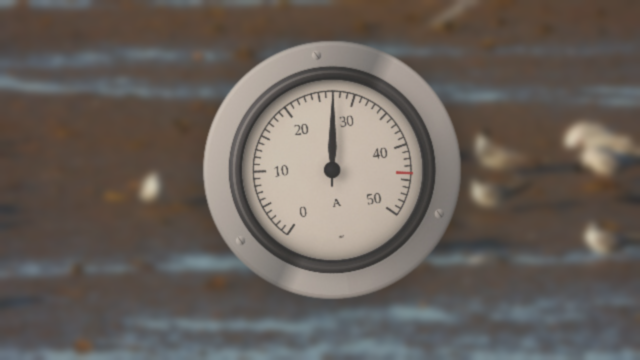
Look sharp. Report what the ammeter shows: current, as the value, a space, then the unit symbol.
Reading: 27 A
